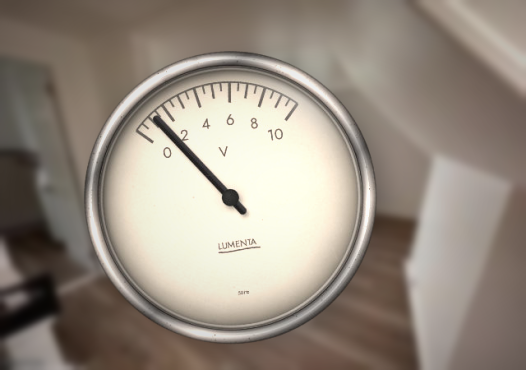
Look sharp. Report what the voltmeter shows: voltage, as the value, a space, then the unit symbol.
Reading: 1.25 V
